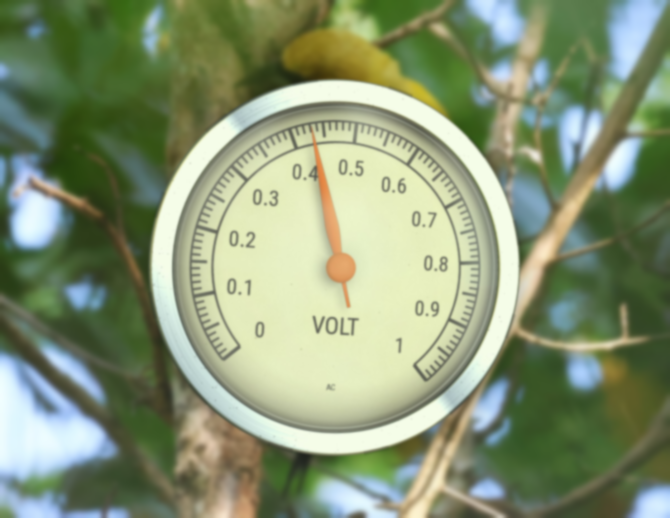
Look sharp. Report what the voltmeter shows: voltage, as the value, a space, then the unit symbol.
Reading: 0.43 V
